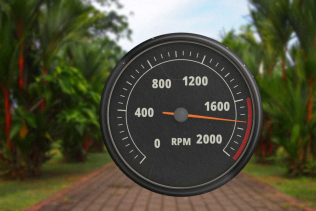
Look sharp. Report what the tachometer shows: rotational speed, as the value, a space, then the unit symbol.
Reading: 1750 rpm
